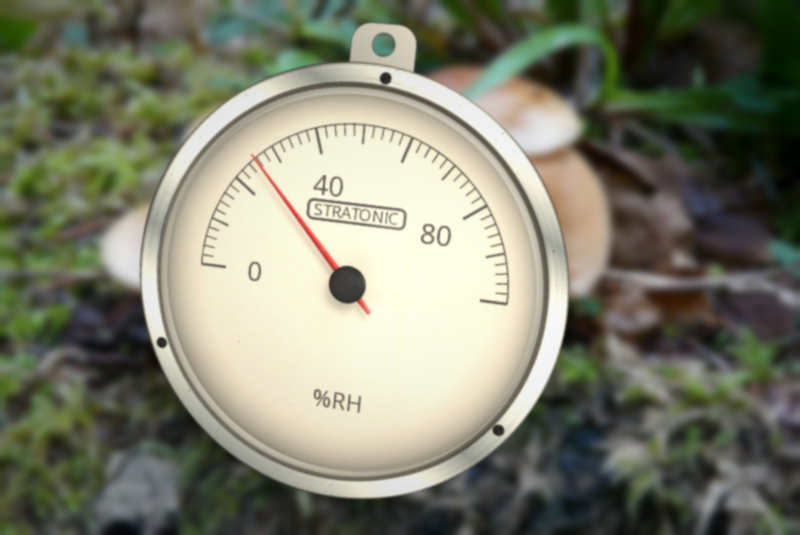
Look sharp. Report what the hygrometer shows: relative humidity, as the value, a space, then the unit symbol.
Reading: 26 %
